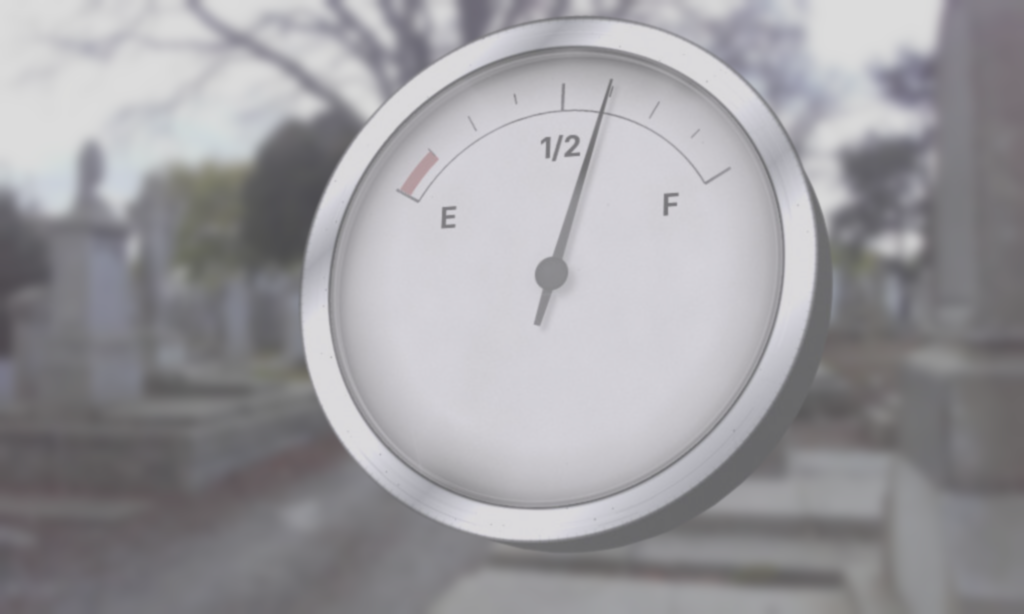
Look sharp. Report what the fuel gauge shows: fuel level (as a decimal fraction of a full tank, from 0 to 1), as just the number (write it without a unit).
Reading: 0.625
